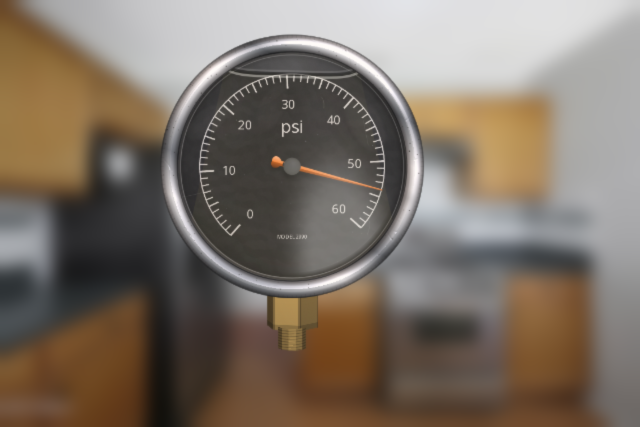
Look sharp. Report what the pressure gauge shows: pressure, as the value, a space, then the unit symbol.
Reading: 54 psi
